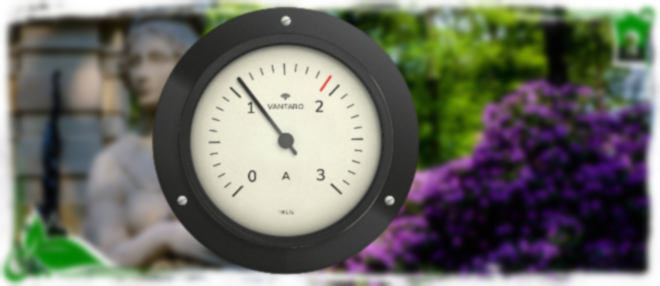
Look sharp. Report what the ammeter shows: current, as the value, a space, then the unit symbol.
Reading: 1.1 A
